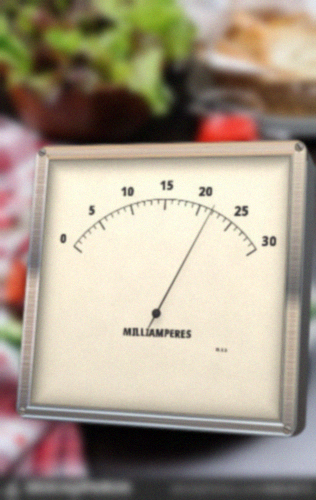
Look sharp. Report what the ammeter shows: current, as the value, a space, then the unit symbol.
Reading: 22 mA
